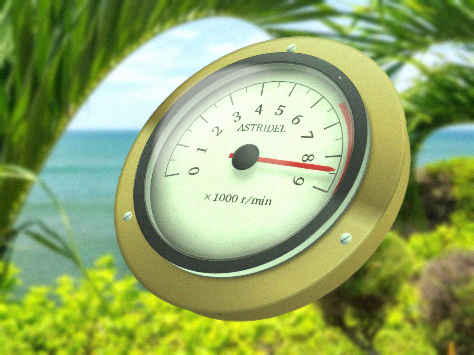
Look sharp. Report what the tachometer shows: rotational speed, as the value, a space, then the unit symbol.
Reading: 8500 rpm
